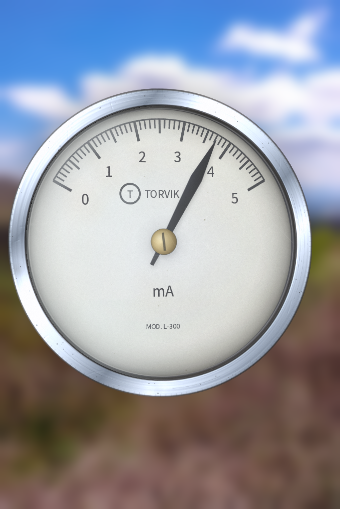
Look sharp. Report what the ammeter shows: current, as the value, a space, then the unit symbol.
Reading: 3.7 mA
